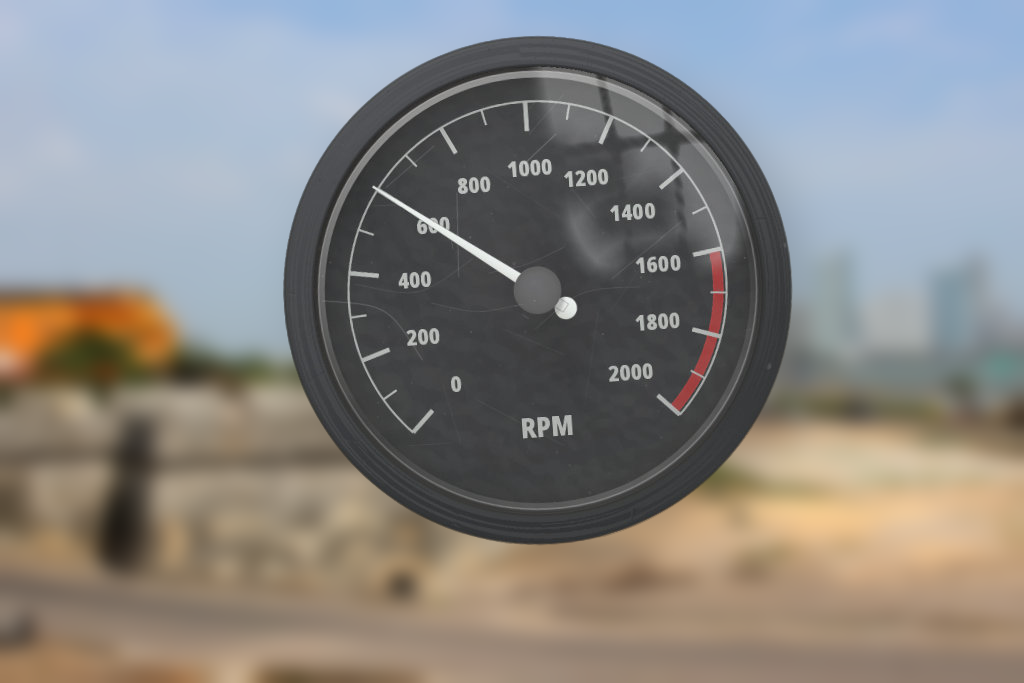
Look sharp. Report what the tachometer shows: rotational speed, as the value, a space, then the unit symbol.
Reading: 600 rpm
